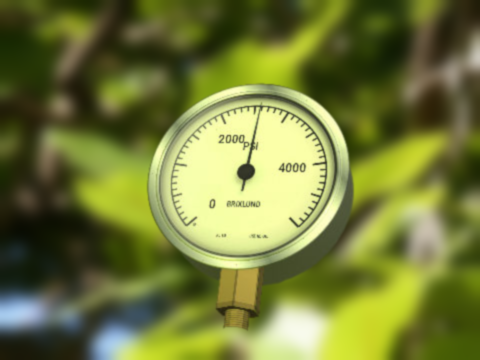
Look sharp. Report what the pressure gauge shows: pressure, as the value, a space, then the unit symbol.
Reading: 2600 psi
